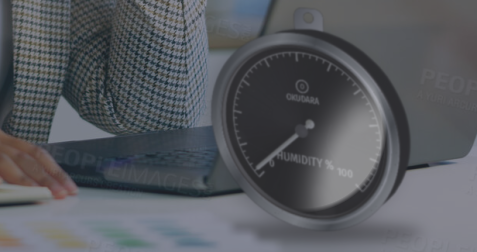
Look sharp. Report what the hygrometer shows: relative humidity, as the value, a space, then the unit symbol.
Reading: 2 %
